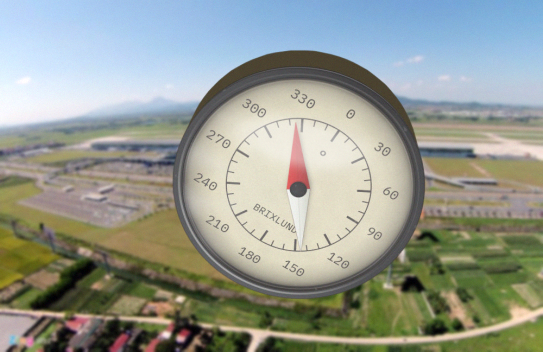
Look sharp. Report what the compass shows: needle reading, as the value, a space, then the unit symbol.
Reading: 325 °
